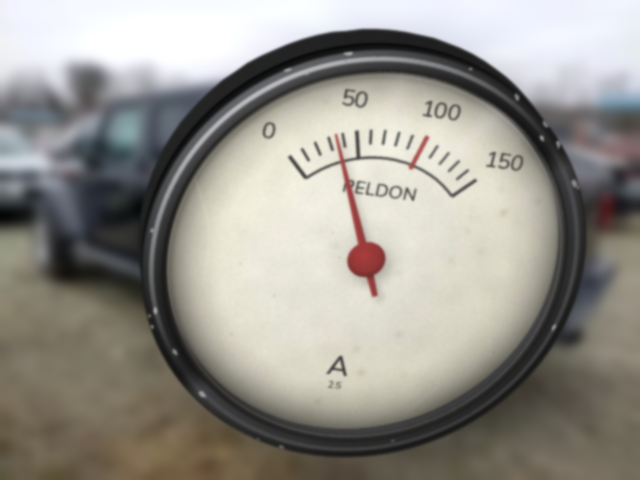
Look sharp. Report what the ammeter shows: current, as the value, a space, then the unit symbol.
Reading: 35 A
